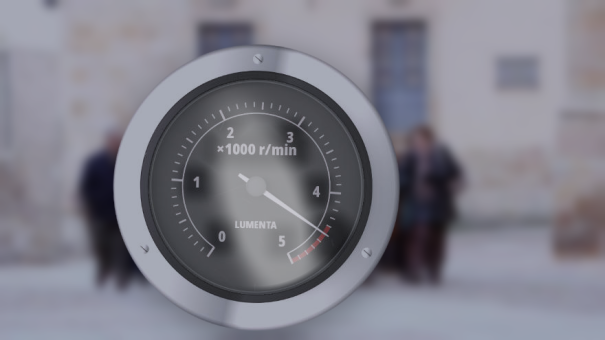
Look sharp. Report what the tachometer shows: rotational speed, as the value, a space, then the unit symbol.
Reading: 4500 rpm
